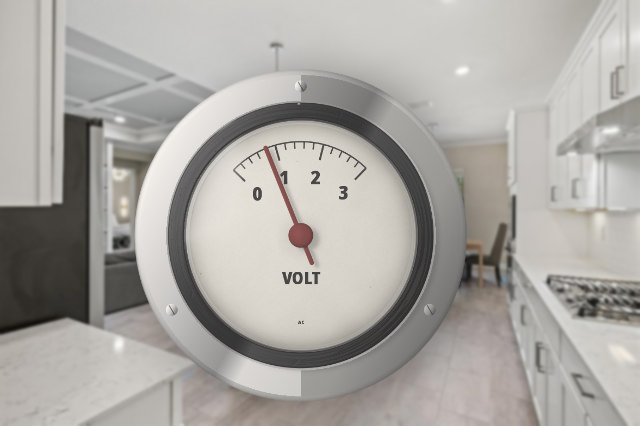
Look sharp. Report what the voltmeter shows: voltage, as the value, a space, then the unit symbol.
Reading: 0.8 V
